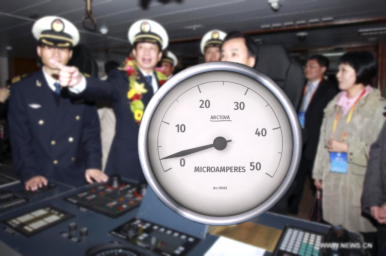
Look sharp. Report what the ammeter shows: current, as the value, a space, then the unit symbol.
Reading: 2.5 µA
